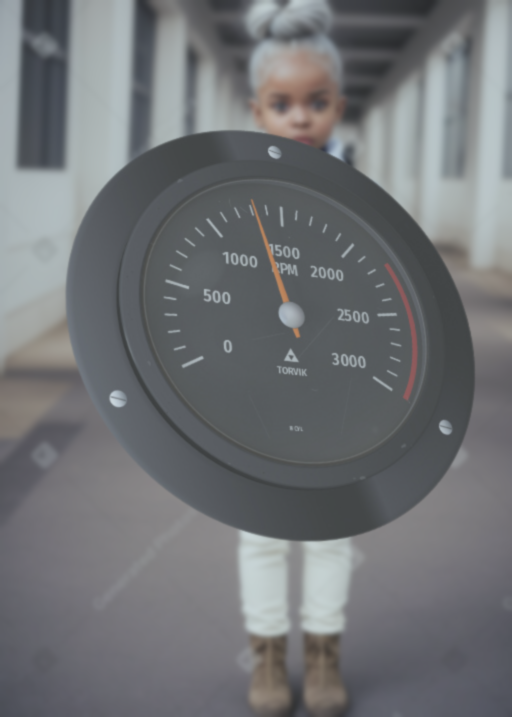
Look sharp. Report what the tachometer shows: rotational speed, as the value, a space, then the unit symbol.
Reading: 1300 rpm
